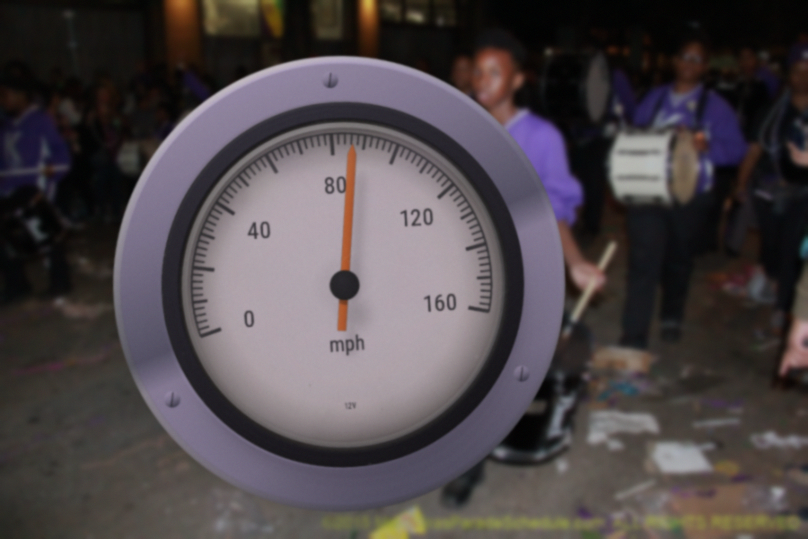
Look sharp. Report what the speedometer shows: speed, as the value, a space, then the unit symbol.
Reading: 86 mph
